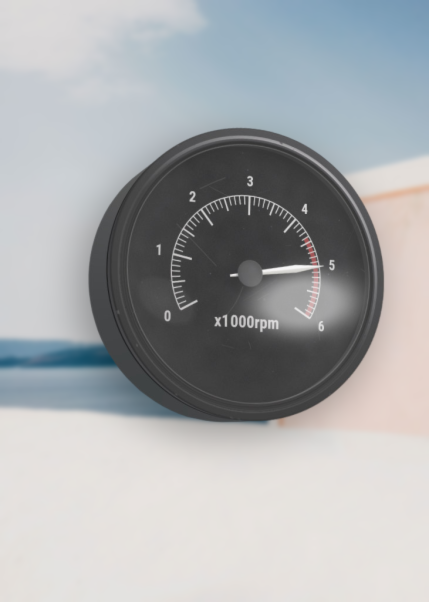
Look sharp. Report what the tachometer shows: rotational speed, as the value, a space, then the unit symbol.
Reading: 5000 rpm
